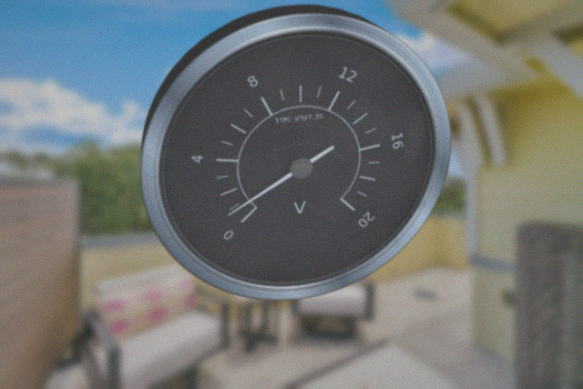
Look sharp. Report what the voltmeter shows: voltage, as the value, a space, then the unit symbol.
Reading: 1 V
